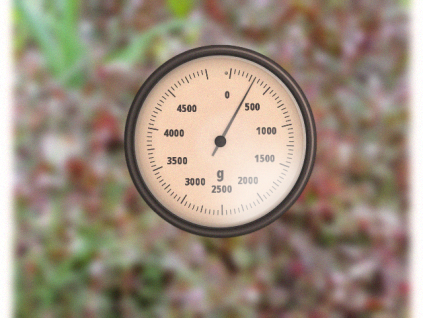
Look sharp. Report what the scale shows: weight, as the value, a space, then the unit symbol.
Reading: 300 g
